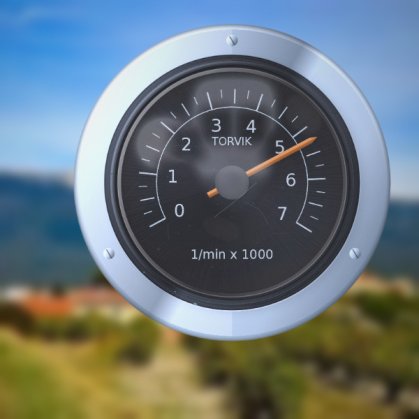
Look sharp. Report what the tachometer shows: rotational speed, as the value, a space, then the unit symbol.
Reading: 5250 rpm
